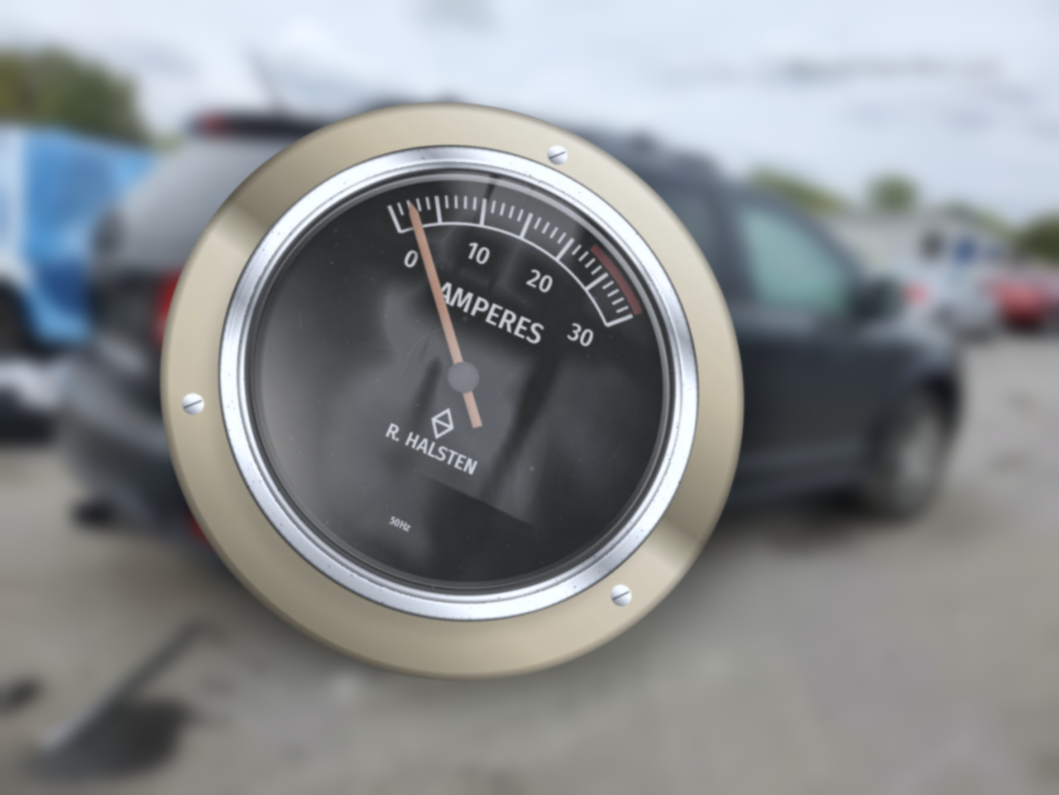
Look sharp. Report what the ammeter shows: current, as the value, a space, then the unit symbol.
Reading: 2 A
